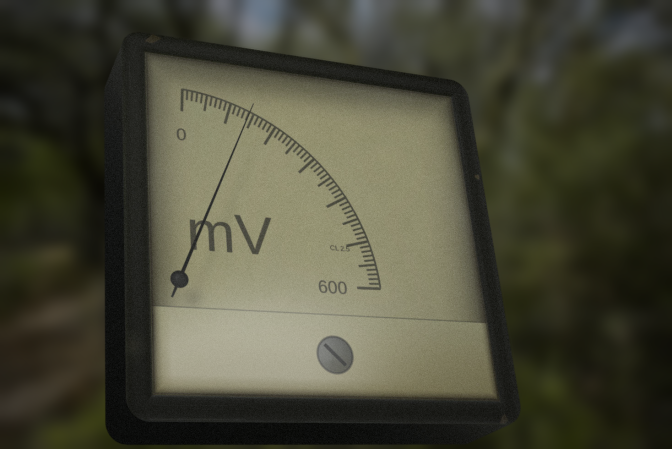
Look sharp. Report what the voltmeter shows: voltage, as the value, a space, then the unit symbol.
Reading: 140 mV
